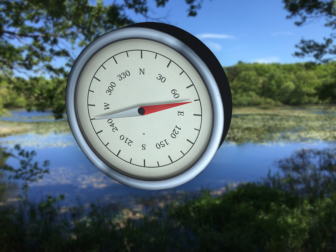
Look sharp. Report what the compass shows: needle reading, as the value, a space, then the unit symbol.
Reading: 75 °
